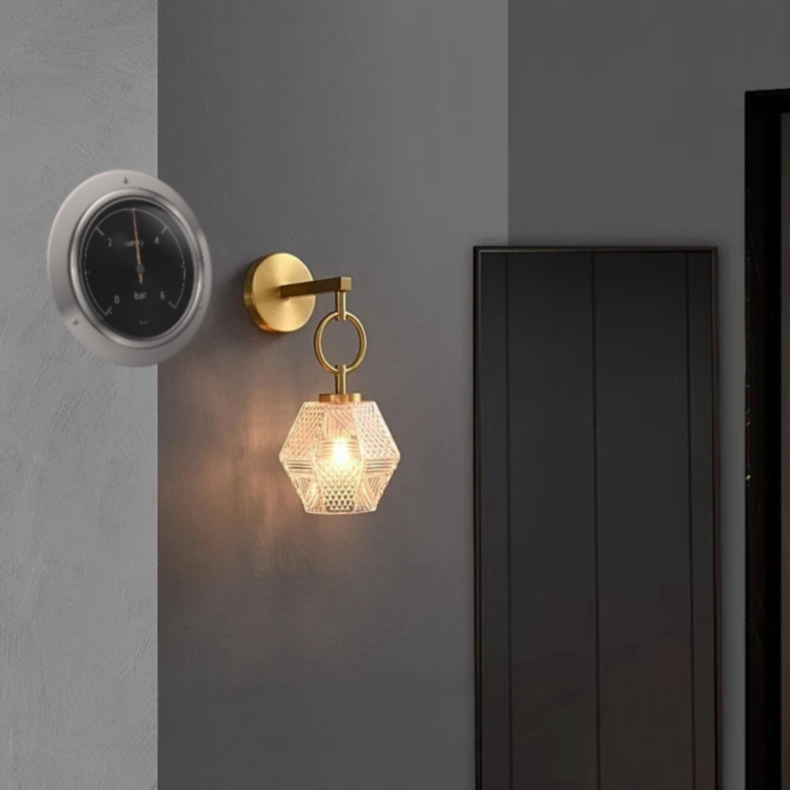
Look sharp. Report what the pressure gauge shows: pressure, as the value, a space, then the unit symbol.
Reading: 3 bar
